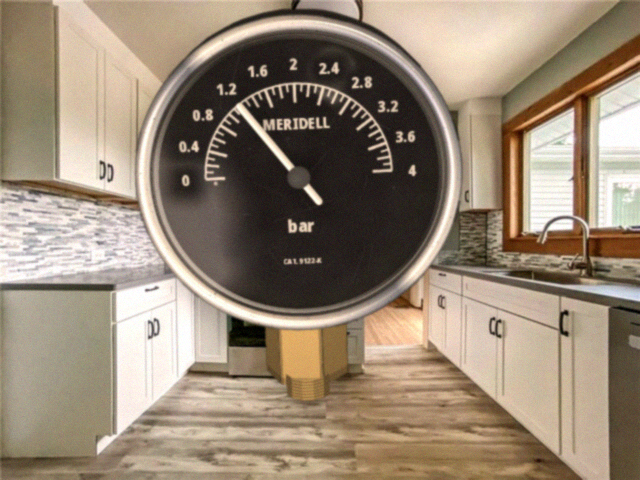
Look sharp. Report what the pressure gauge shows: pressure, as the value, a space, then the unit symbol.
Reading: 1.2 bar
